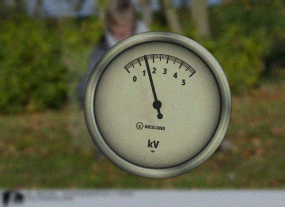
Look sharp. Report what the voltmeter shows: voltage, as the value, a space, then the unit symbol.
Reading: 1.5 kV
